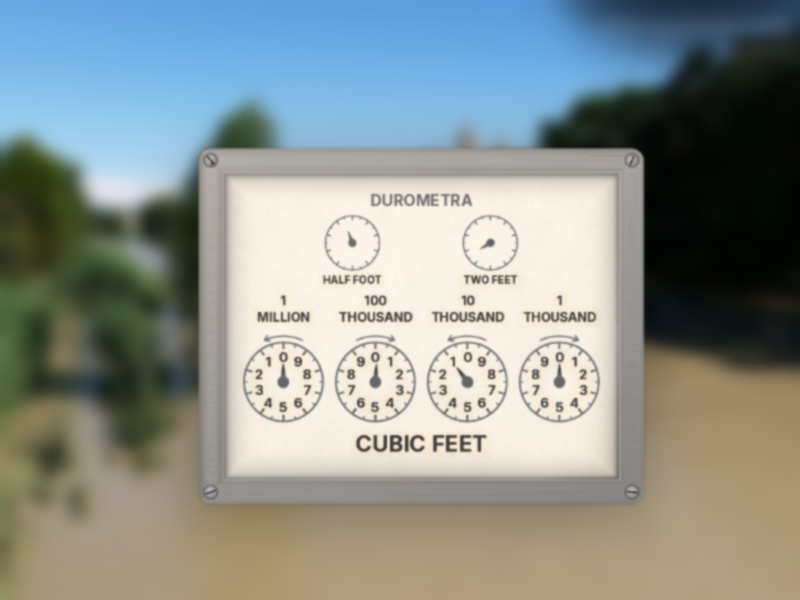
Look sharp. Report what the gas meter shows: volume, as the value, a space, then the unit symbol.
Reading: 1000 ft³
